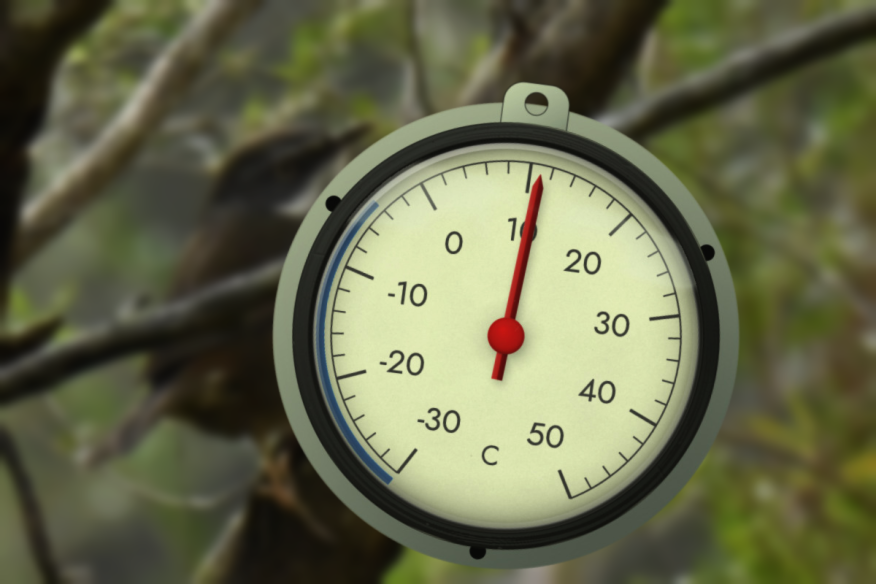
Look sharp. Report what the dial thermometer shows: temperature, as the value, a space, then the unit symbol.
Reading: 11 °C
